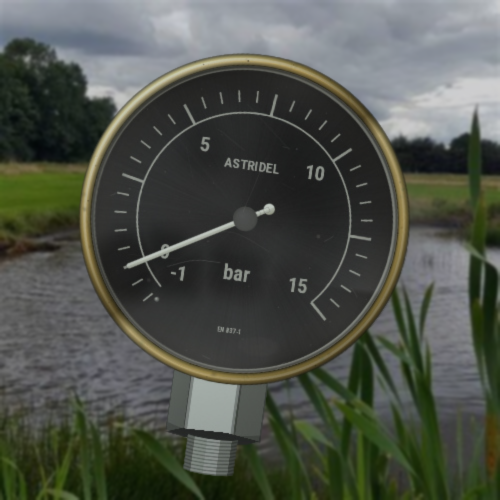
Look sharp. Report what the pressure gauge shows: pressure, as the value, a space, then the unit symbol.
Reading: 0 bar
